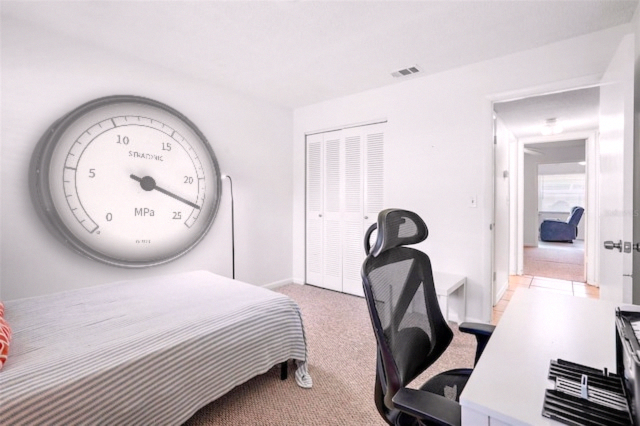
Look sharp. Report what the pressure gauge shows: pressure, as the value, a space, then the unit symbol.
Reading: 23 MPa
